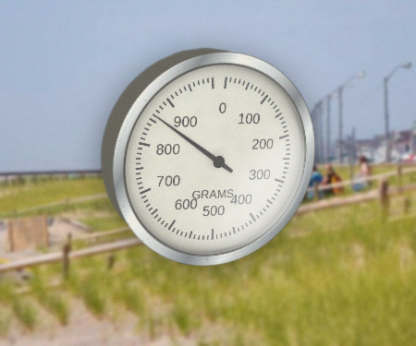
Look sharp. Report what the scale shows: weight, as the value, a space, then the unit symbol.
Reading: 860 g
